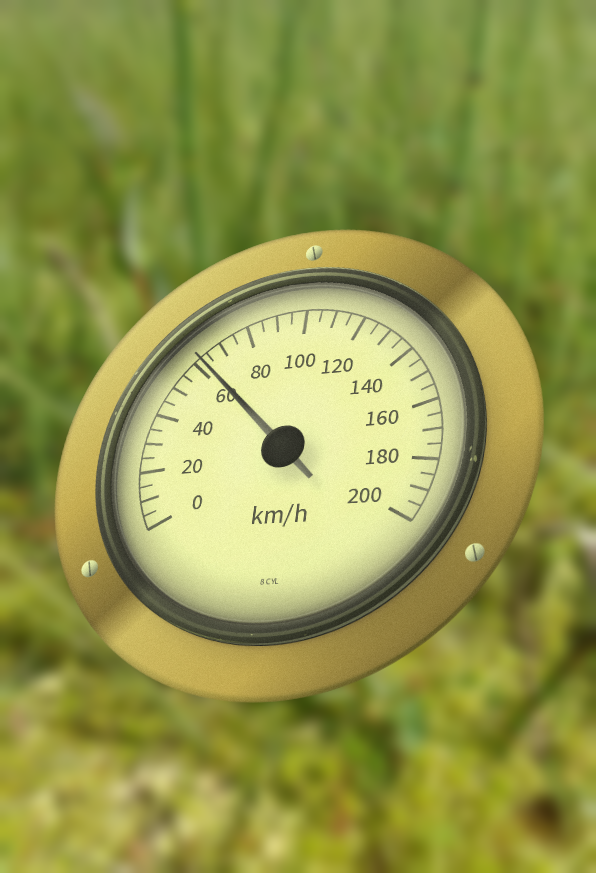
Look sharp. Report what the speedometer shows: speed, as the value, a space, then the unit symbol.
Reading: 62.5 km/h
